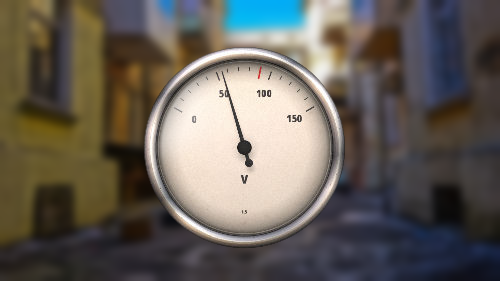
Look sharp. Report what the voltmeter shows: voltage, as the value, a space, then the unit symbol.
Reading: 55 V
